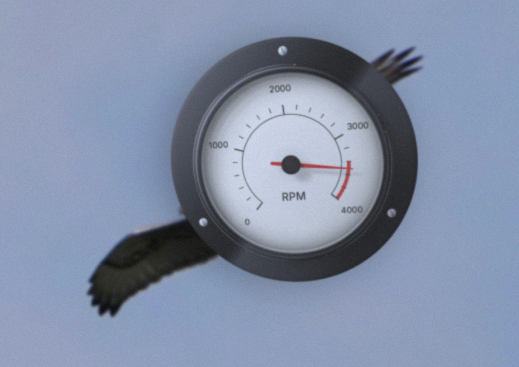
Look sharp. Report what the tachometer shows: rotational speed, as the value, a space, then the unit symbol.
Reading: 3500 rpm
